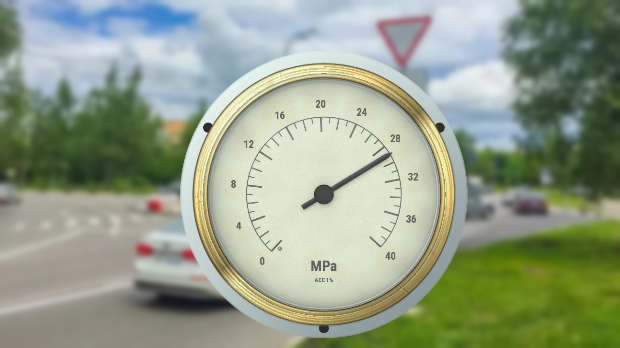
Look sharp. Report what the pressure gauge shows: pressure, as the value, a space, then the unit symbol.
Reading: 29 MPa
